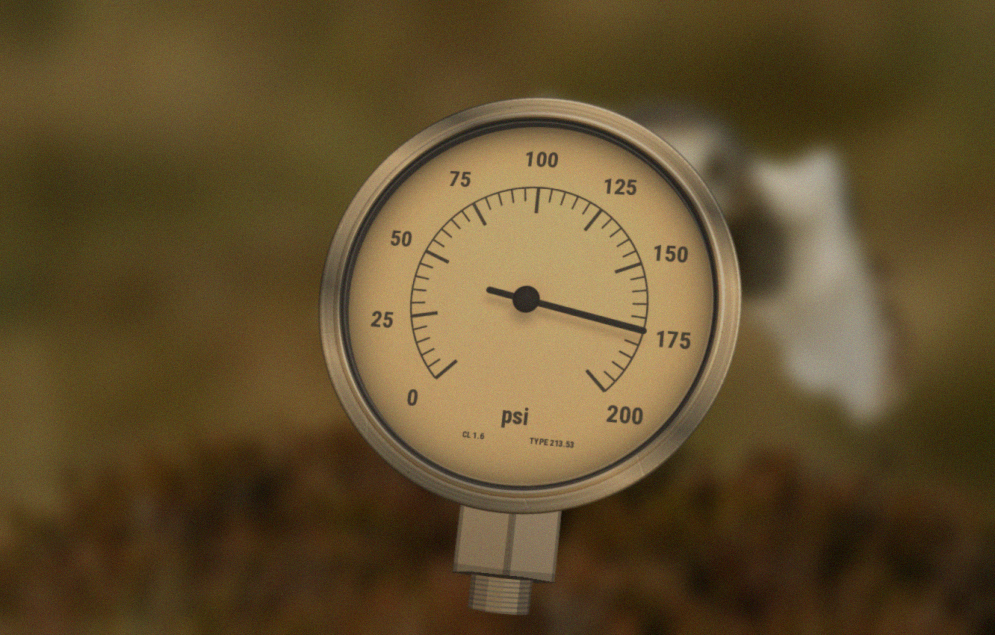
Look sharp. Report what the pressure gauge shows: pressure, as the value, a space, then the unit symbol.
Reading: 175 psi
